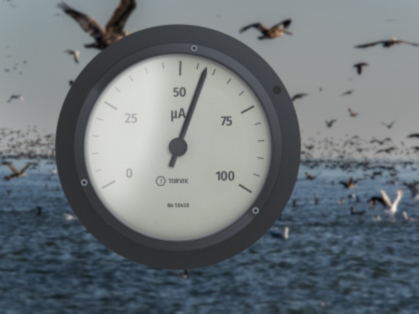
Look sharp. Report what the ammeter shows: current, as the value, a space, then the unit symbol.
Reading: 57.5 µA
